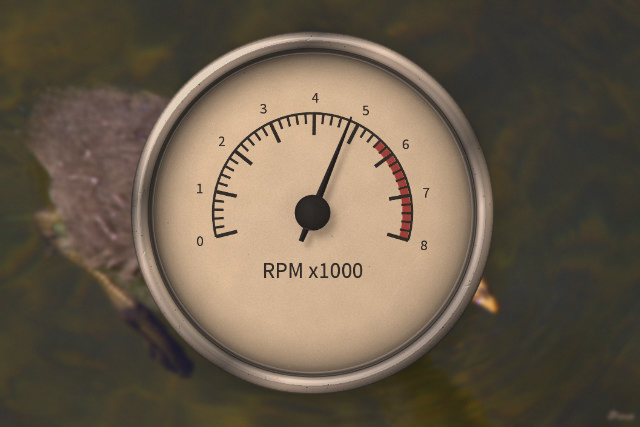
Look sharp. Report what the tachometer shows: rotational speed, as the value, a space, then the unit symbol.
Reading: 4800 rpm
